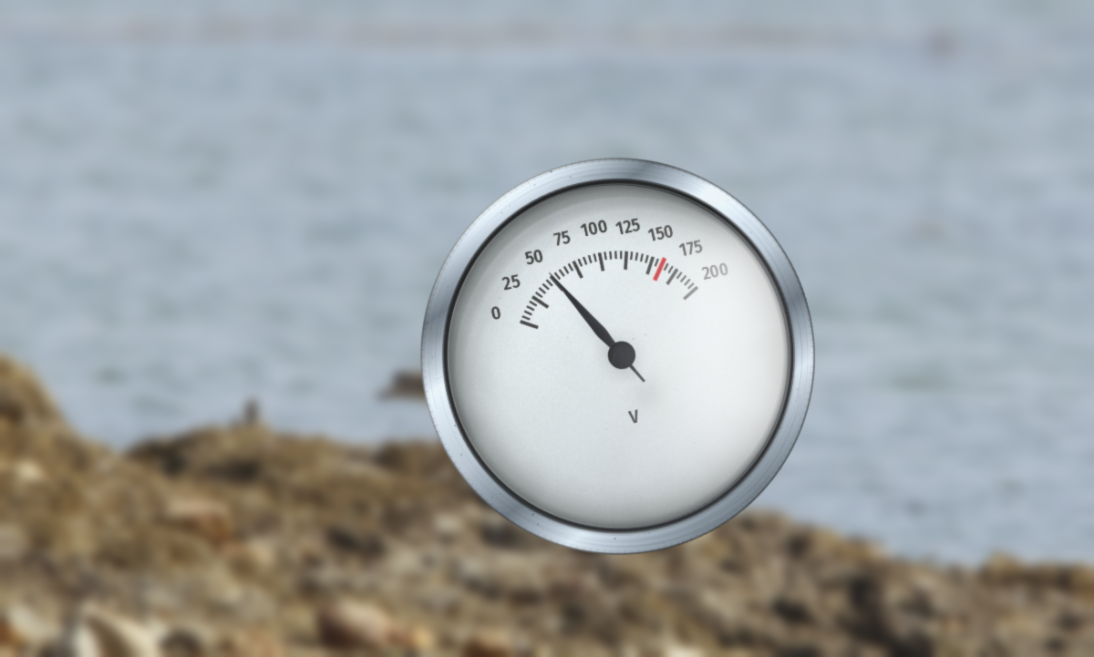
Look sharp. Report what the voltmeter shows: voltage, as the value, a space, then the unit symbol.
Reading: 50 V
